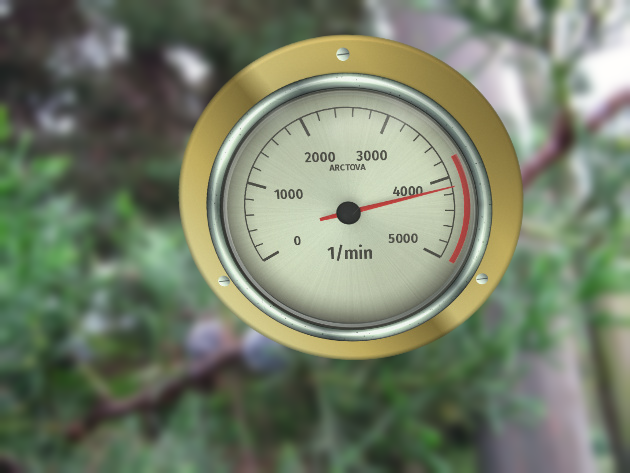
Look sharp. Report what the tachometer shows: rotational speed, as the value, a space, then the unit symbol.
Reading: 4100 rpm
